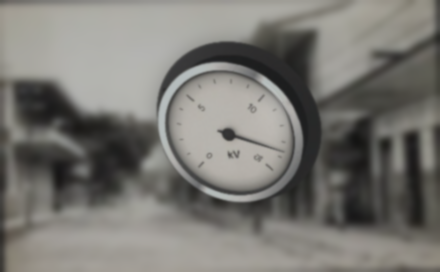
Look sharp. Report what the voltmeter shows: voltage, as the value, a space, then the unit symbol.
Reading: 13.5 kV
